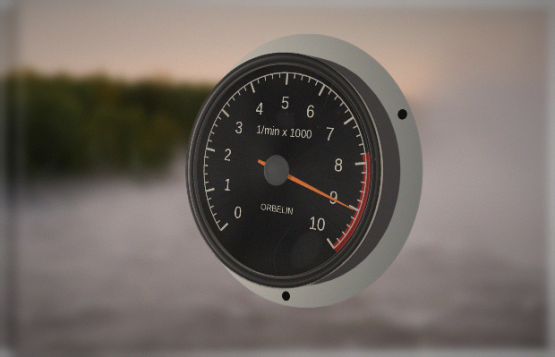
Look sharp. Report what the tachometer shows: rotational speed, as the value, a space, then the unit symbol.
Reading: 9000 rpm
